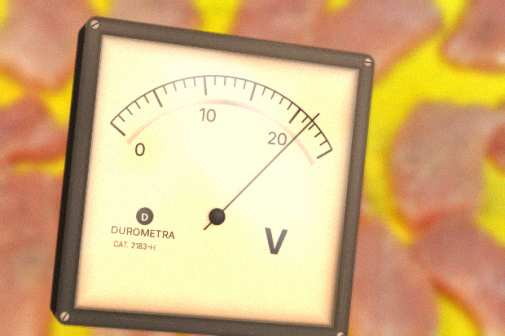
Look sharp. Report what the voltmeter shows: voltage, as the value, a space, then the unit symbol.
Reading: 21.5 V
